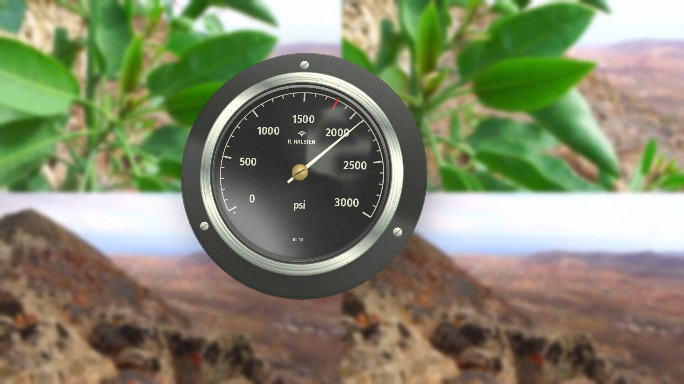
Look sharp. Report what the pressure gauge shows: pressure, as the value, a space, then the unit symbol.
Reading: 2100 psi
